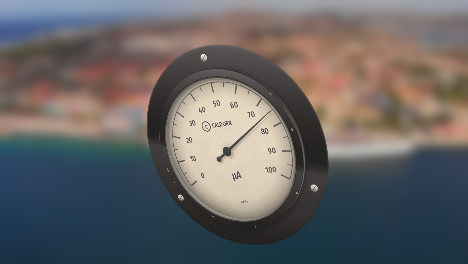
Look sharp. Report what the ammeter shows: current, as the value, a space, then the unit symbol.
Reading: 75 µA
